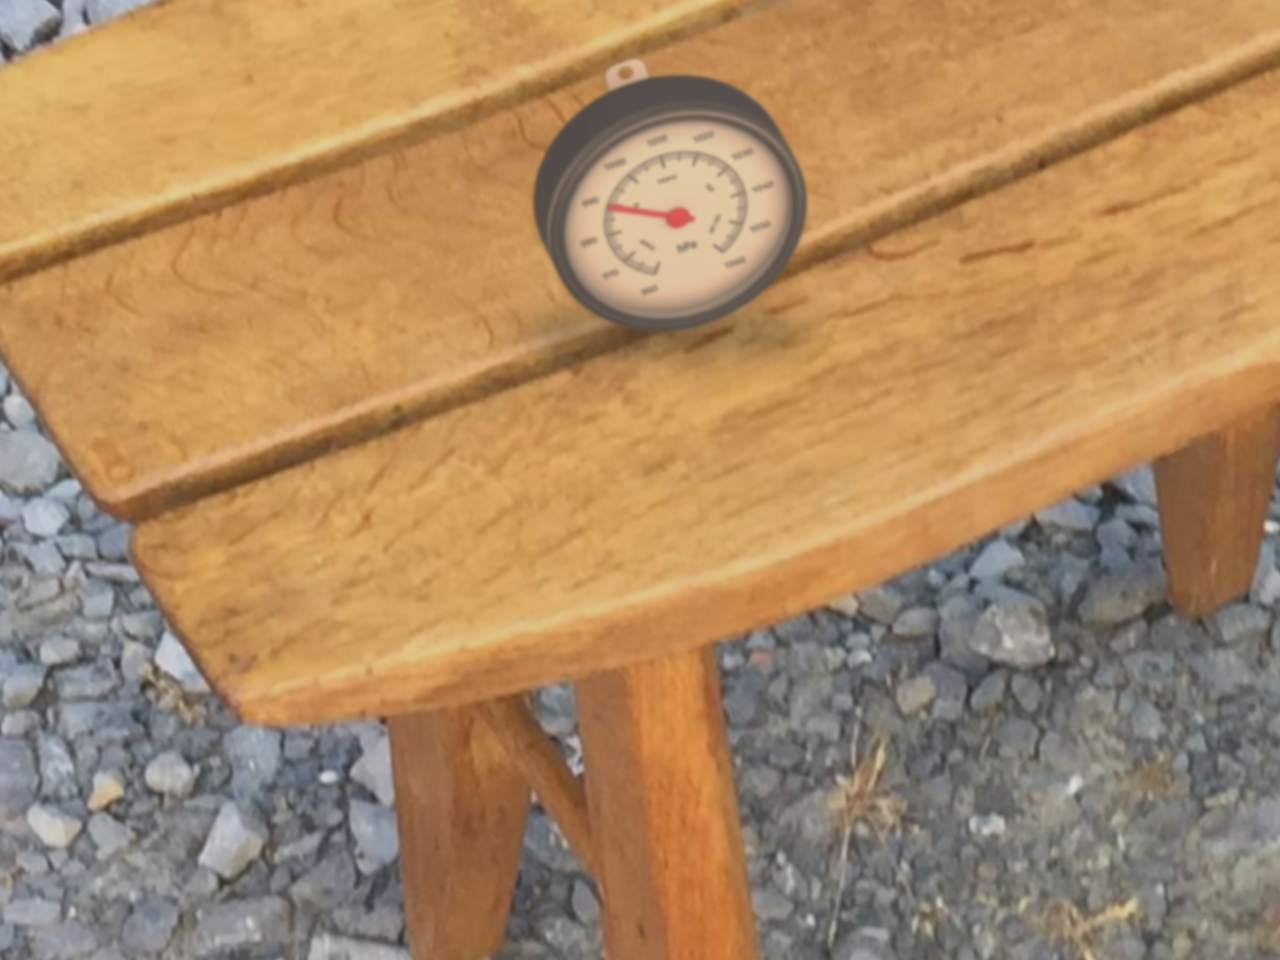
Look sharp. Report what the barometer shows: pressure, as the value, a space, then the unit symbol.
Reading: 990 hPa
